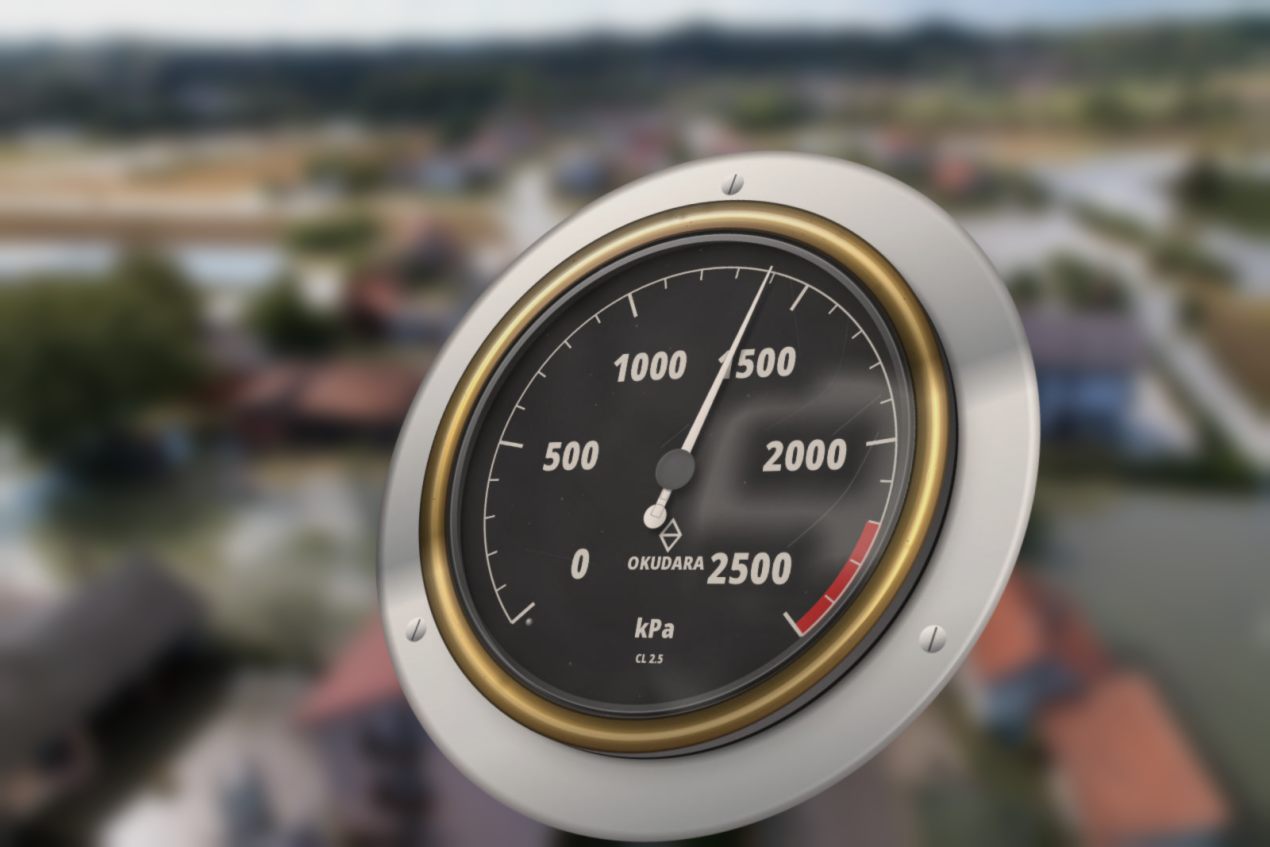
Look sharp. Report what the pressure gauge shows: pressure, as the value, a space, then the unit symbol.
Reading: 1400 kPa
